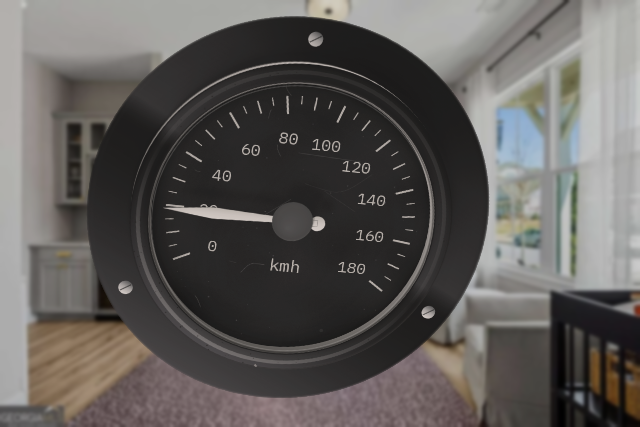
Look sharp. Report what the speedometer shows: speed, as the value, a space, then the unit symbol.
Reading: 20 km/h
